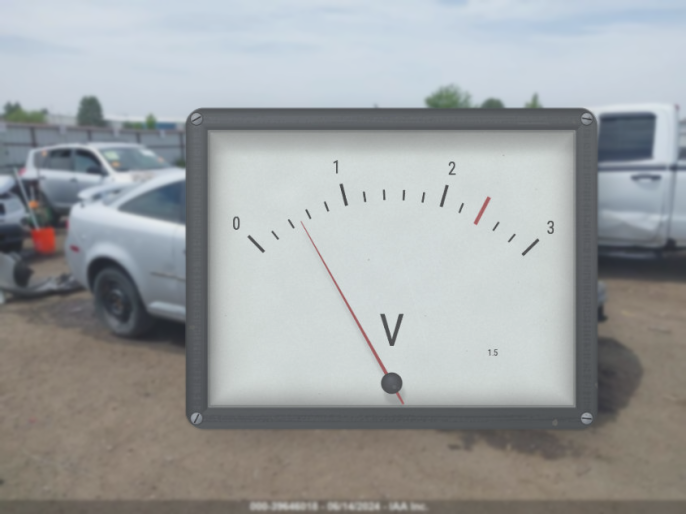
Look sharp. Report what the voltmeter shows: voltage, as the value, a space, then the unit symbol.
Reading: 0.5 V
